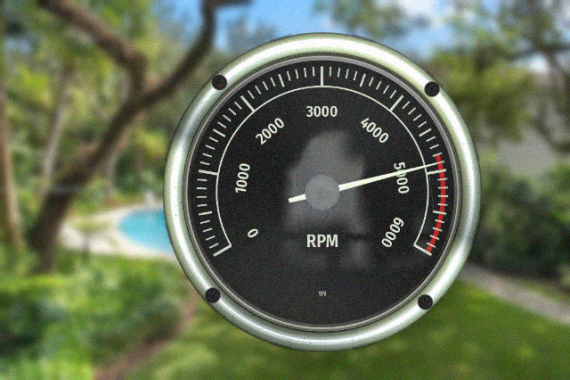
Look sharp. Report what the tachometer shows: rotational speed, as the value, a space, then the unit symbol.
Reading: 4900 rpm
